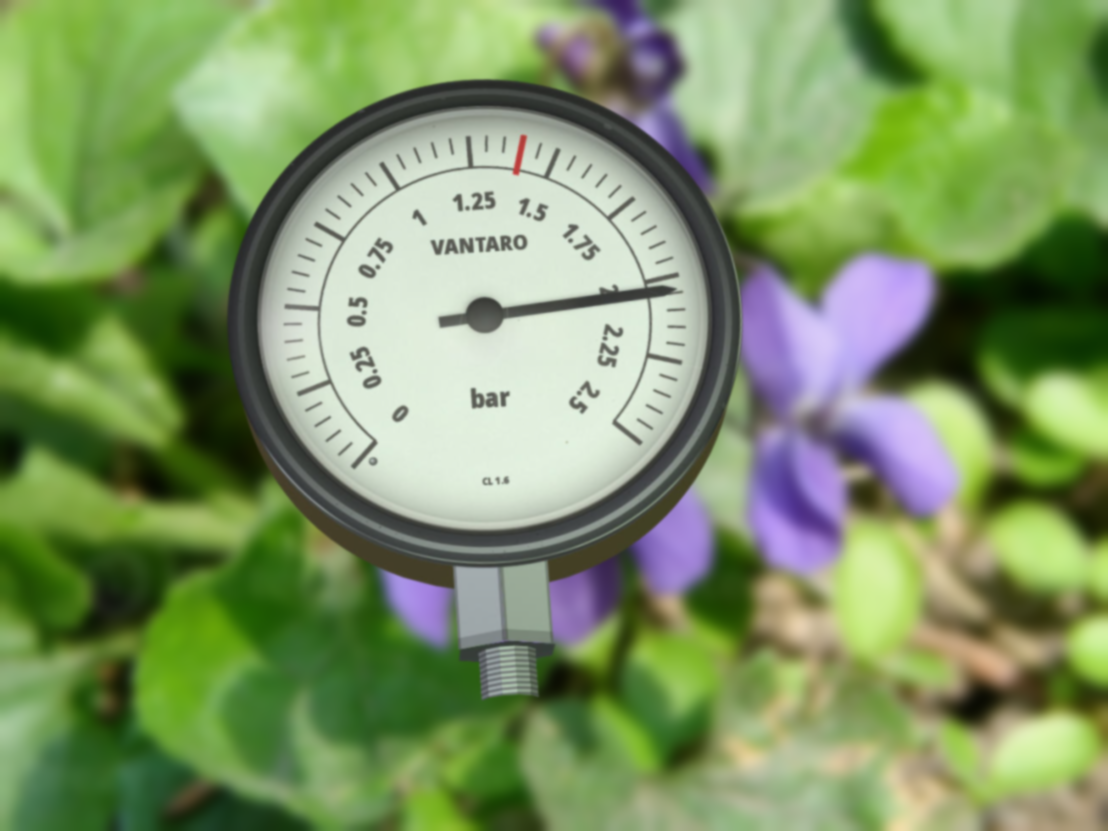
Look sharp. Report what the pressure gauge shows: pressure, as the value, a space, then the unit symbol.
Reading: 2.05 bar
